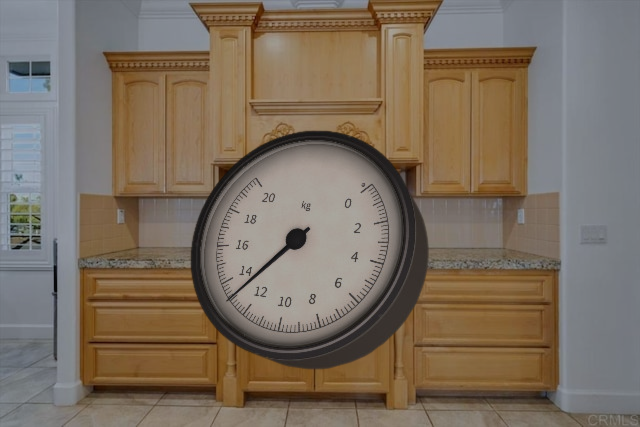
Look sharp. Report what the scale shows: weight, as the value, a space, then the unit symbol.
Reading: 13 kg
